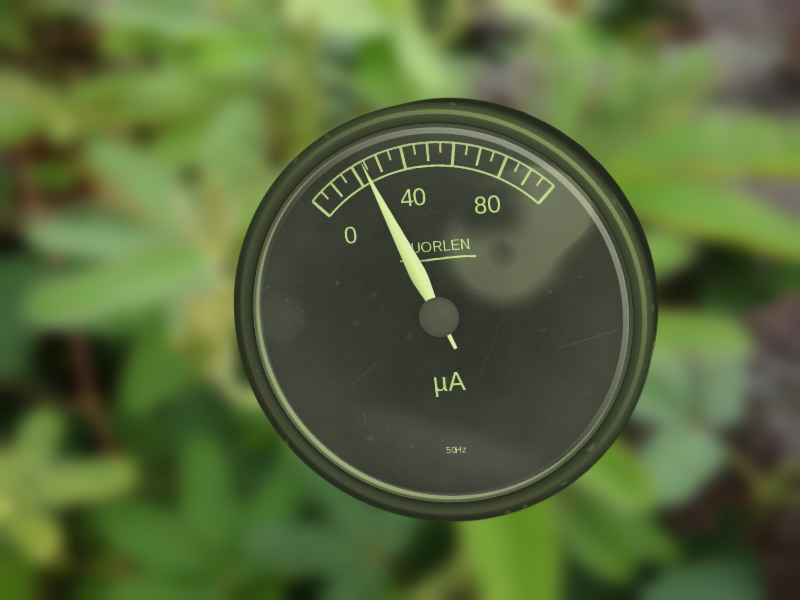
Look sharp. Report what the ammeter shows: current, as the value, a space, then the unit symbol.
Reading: 25 µA
